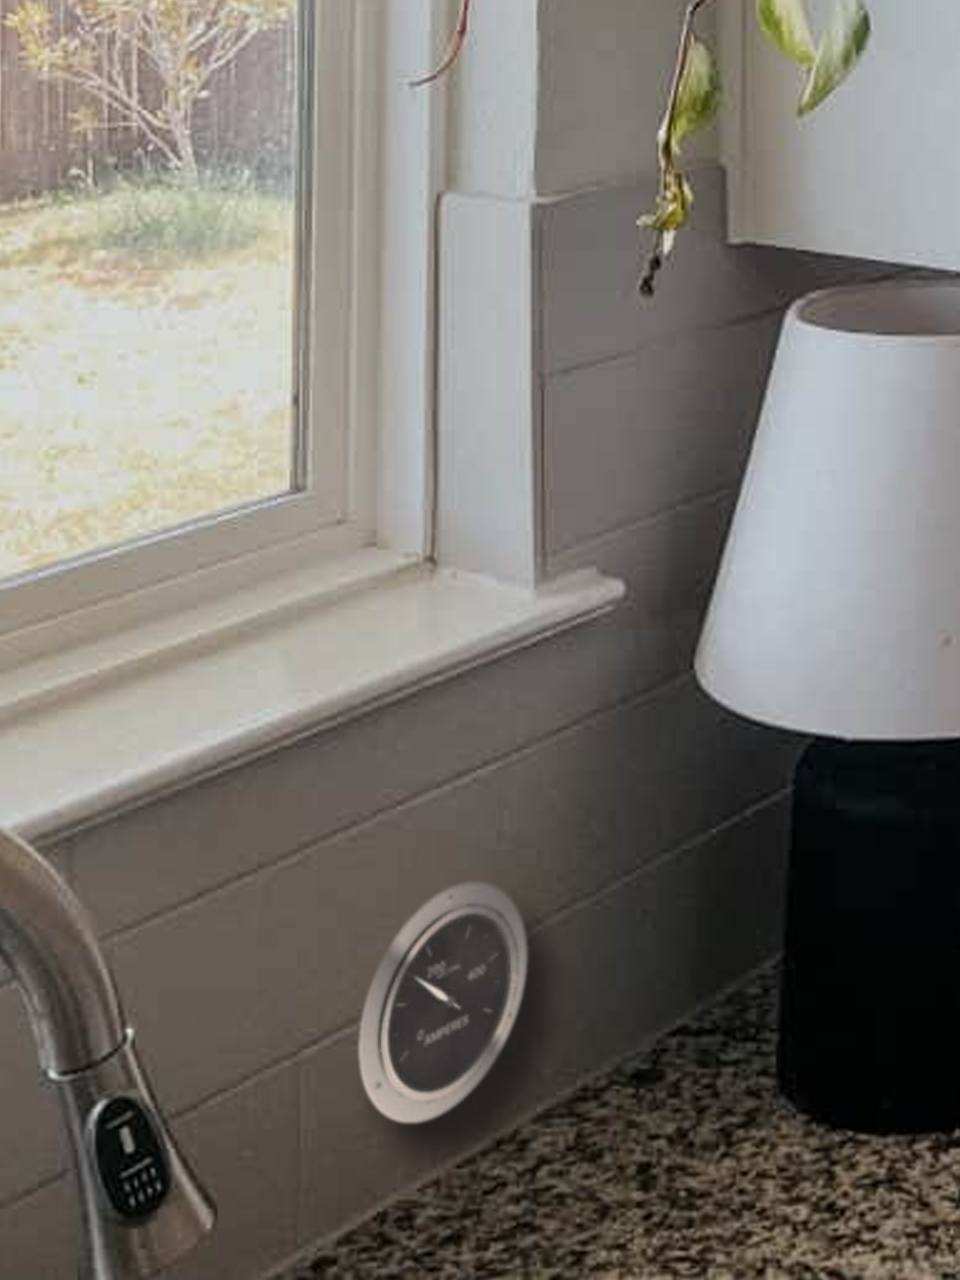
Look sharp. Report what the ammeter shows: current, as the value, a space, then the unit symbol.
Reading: 150 A
